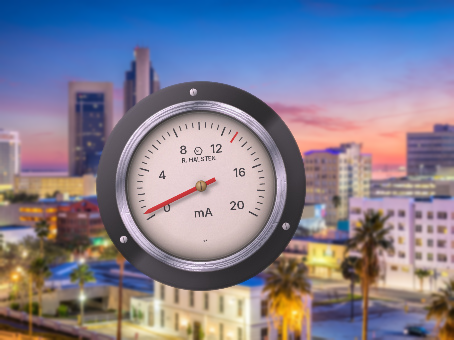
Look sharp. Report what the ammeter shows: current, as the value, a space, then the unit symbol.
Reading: 0.5 mA
